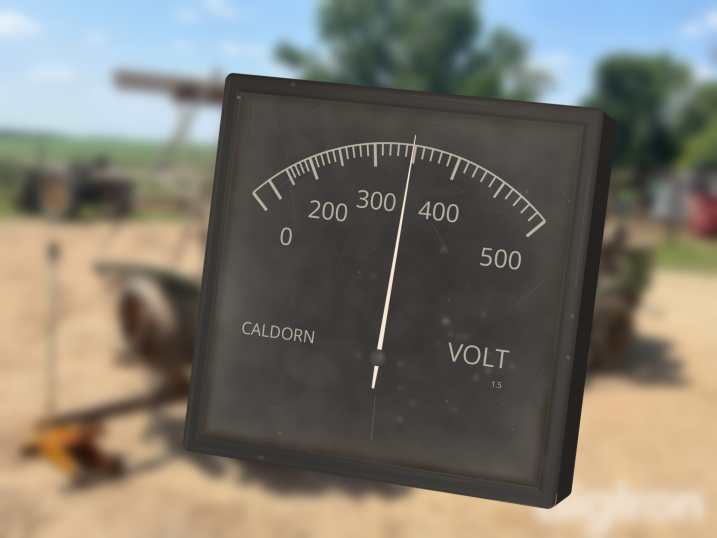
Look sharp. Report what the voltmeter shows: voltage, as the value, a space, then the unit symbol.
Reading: 350 V
